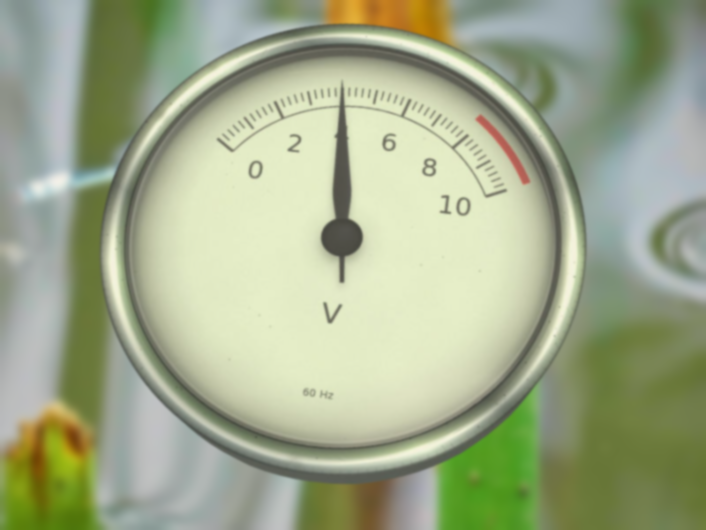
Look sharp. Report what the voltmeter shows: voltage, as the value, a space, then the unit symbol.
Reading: 4 V
